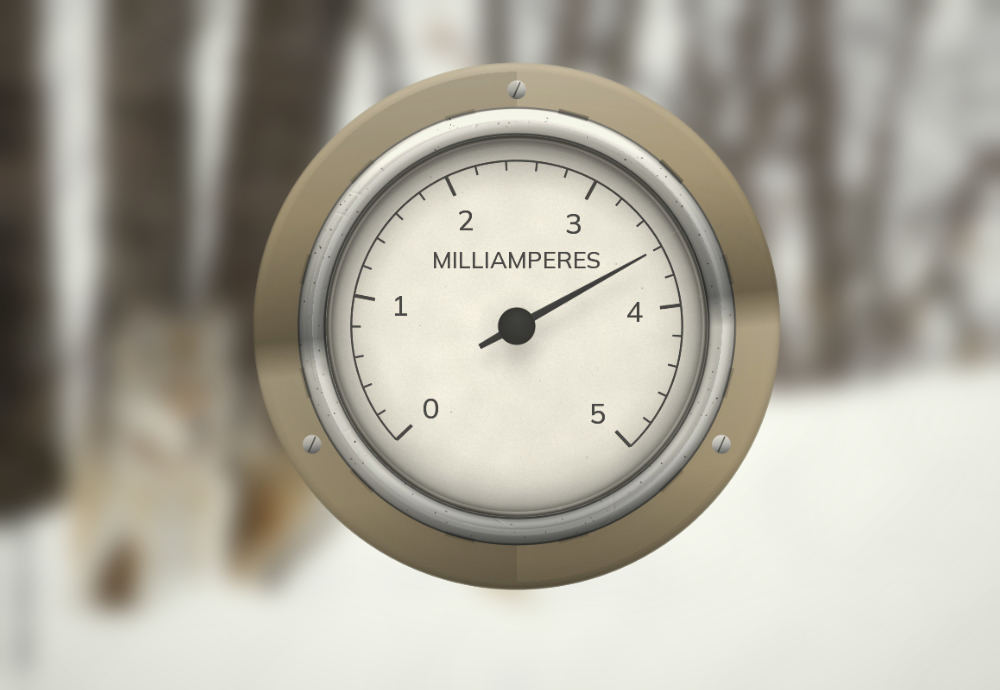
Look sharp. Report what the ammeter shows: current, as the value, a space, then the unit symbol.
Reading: 3.6 mA
